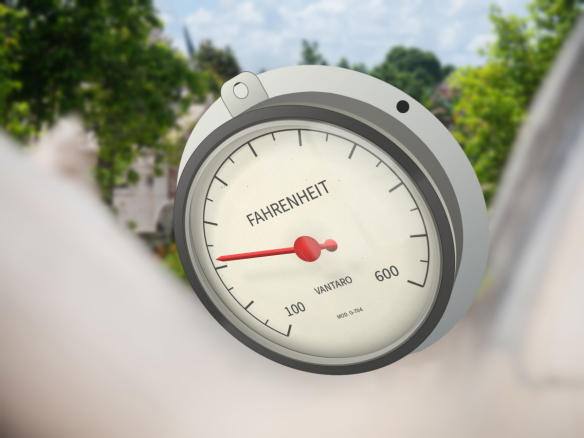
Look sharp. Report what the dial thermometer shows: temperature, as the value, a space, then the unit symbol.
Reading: 212.5 °F
